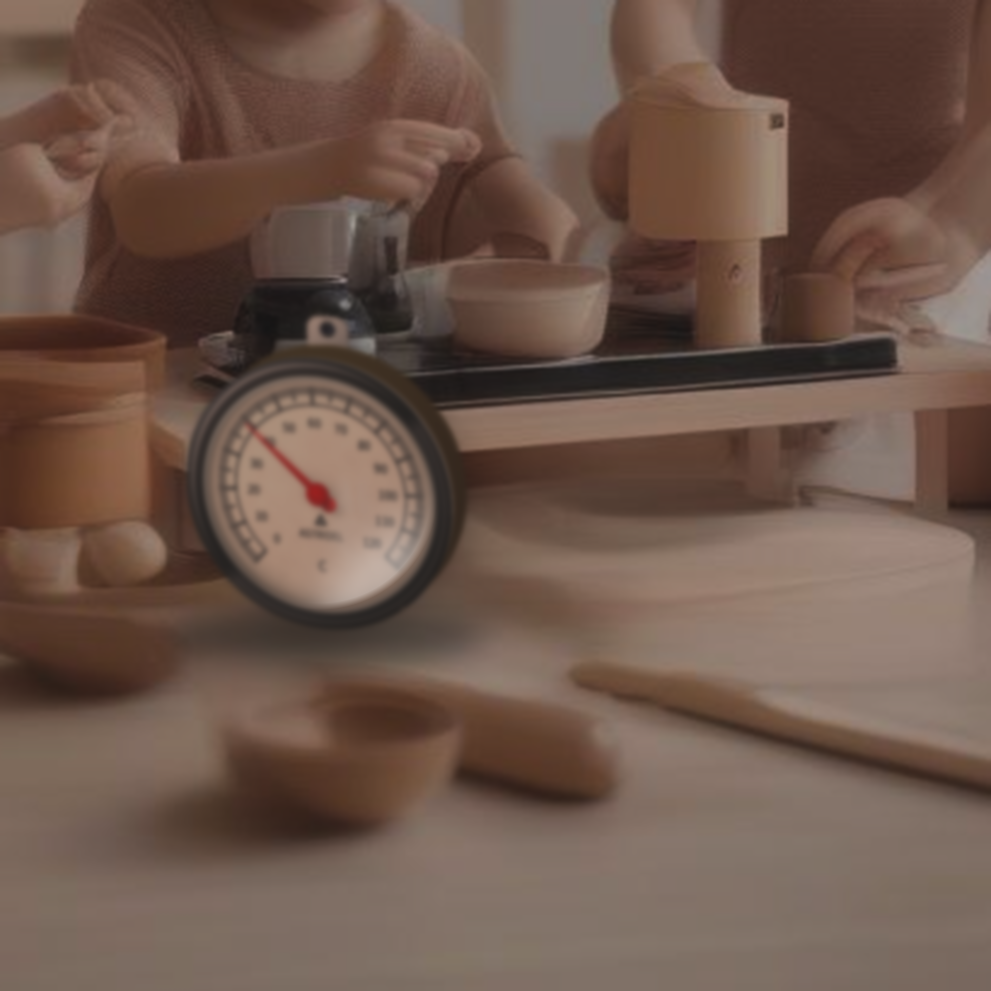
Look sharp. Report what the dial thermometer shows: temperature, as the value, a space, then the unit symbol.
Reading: 40 °C
